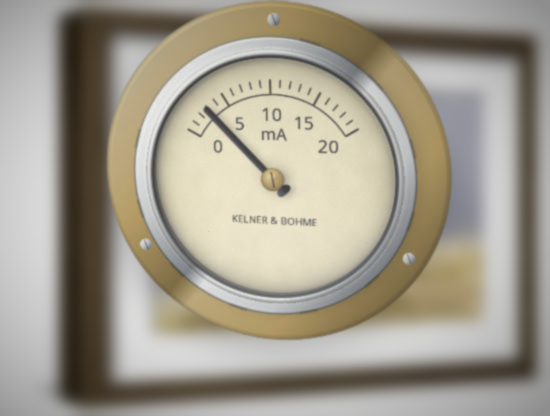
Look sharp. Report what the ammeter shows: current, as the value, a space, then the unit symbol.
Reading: 3 mA
